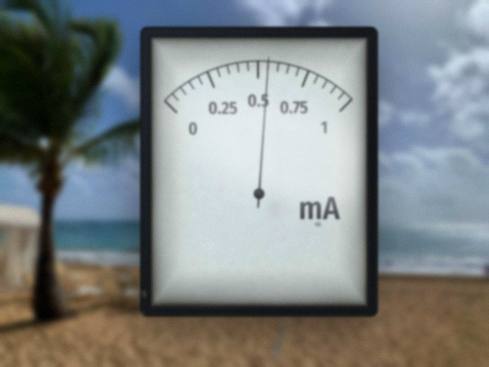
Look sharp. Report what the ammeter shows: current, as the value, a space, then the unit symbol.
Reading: 0.55 mA
